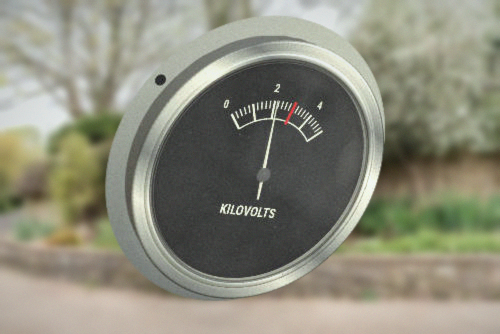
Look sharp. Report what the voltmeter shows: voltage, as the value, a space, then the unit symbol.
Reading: 2 kV
